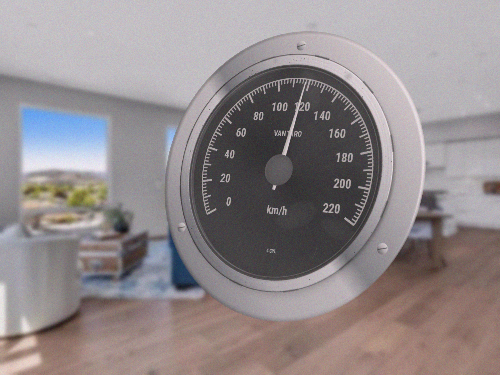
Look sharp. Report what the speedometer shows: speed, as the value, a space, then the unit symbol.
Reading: 120 km/h
